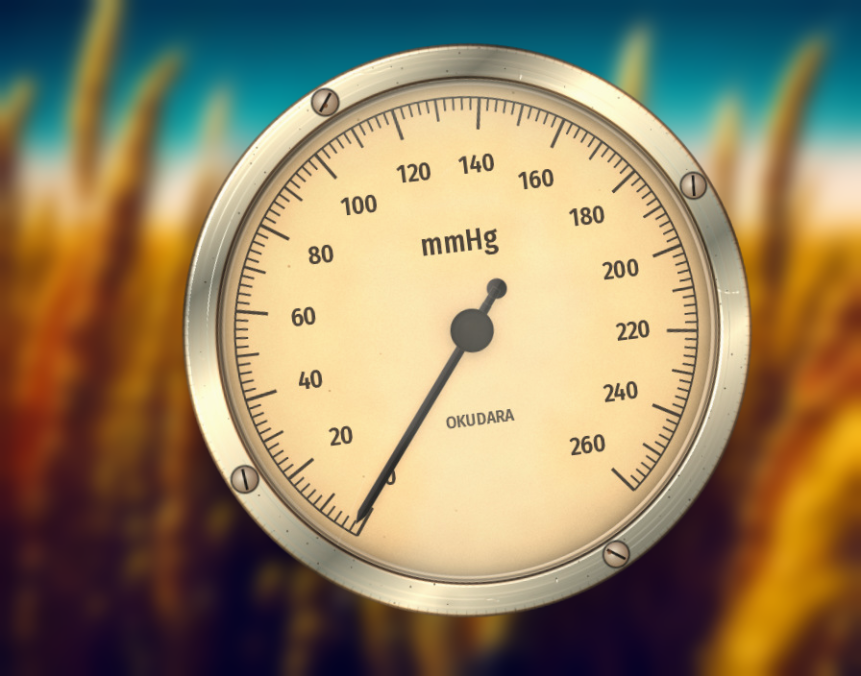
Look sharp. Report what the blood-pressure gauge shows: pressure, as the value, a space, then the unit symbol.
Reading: 2 mmHg
